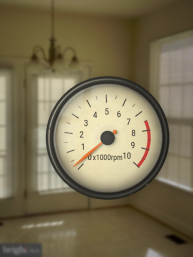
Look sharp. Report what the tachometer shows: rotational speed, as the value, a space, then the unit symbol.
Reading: 250 rpm
